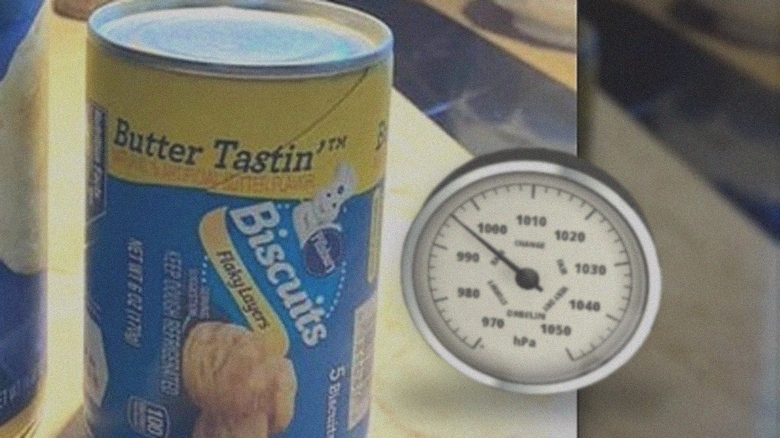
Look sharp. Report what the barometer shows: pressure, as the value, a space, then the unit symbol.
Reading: 996 hPa
